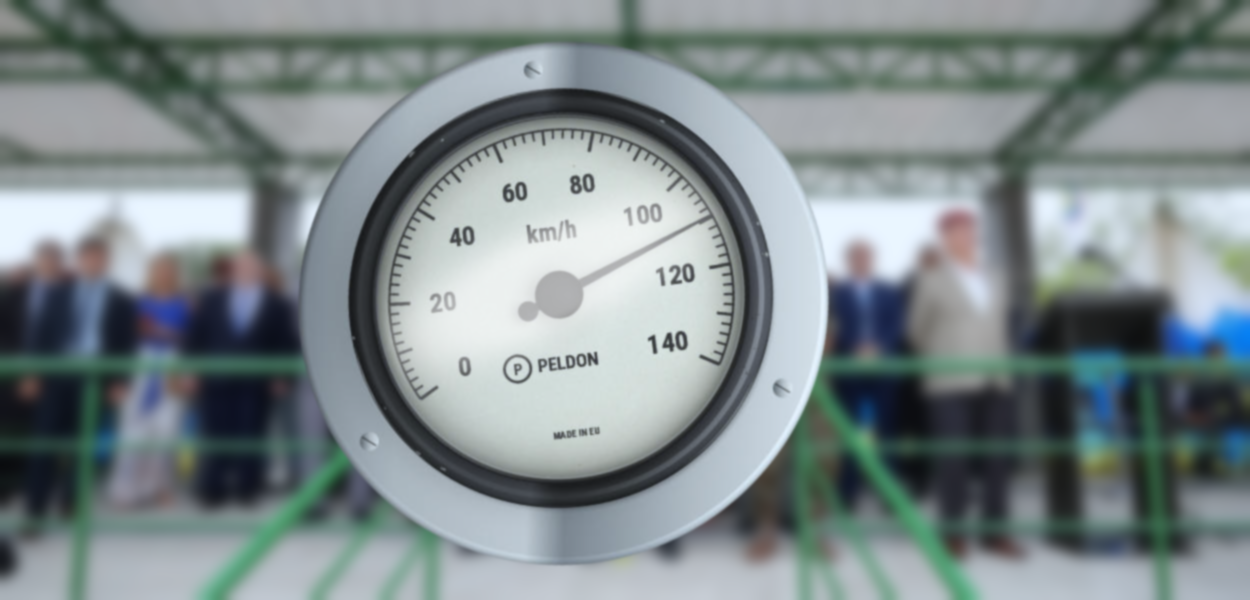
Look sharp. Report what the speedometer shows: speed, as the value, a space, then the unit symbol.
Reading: 110 km/h
